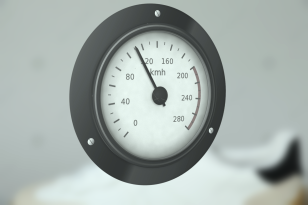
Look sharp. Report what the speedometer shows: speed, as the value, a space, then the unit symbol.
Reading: 110 km/h
